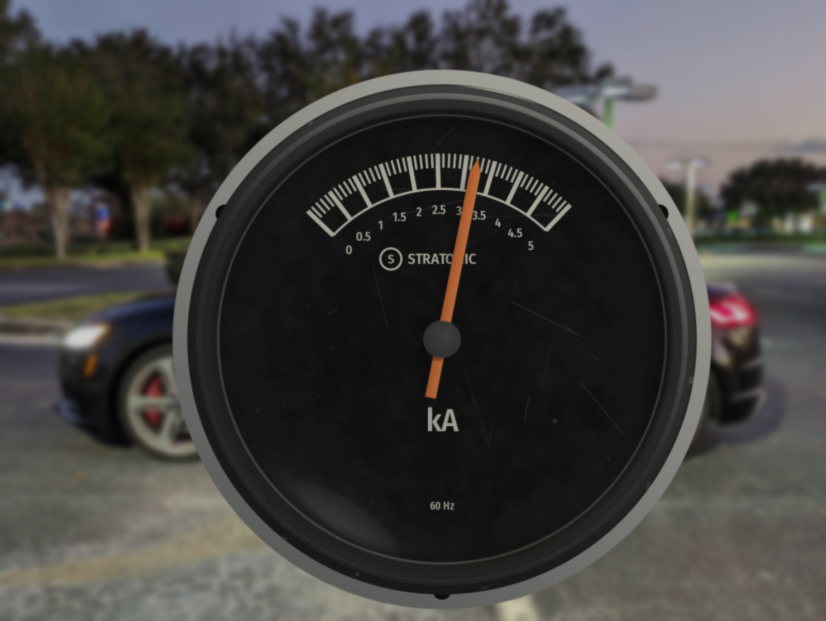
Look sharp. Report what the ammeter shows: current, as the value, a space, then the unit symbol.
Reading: 3.2 kA
